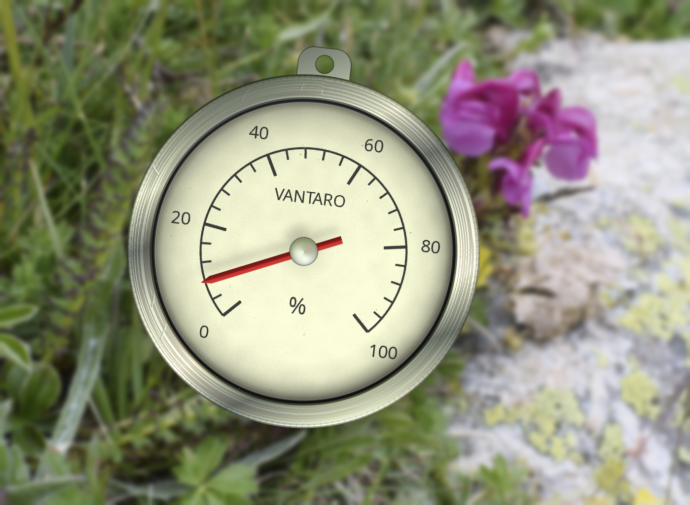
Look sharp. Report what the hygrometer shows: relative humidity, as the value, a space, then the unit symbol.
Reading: 8 %
